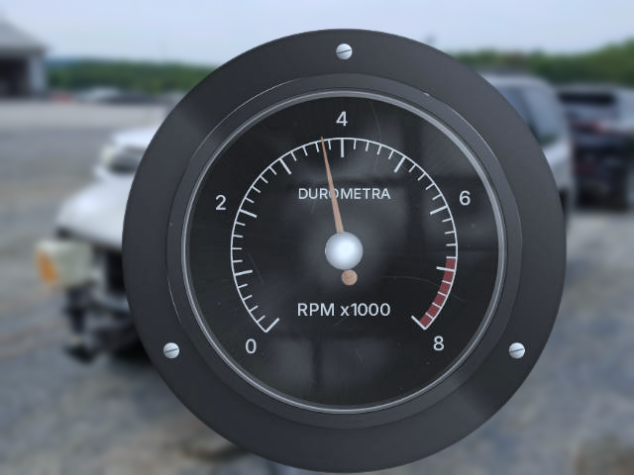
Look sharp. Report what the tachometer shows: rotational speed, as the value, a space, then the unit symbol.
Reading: 3700 rpm
